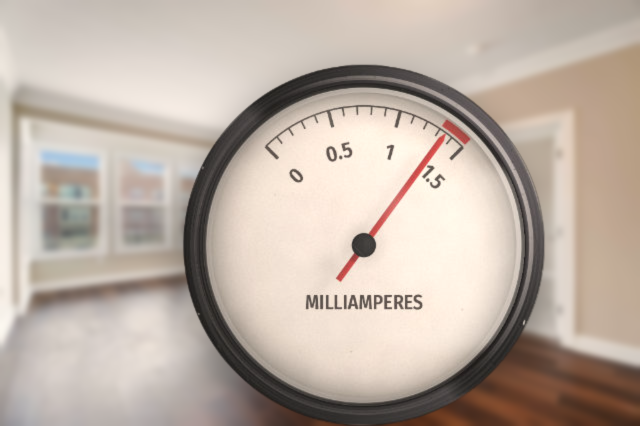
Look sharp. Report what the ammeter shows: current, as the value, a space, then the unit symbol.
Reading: 1.35 mA
